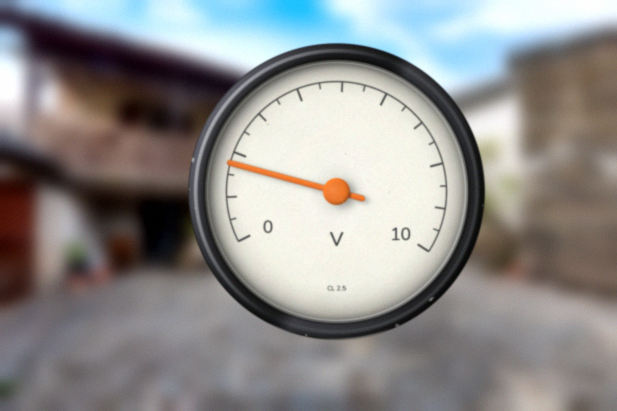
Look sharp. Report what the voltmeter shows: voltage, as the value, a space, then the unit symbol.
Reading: 1.75 V
